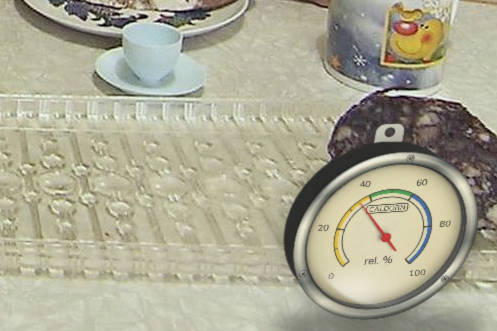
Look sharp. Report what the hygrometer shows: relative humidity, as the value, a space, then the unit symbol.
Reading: 35 %
